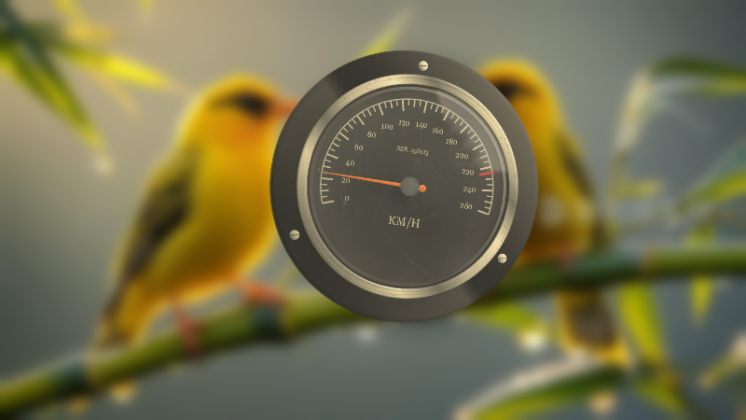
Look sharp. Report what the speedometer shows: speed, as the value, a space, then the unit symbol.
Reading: 25 km/h
